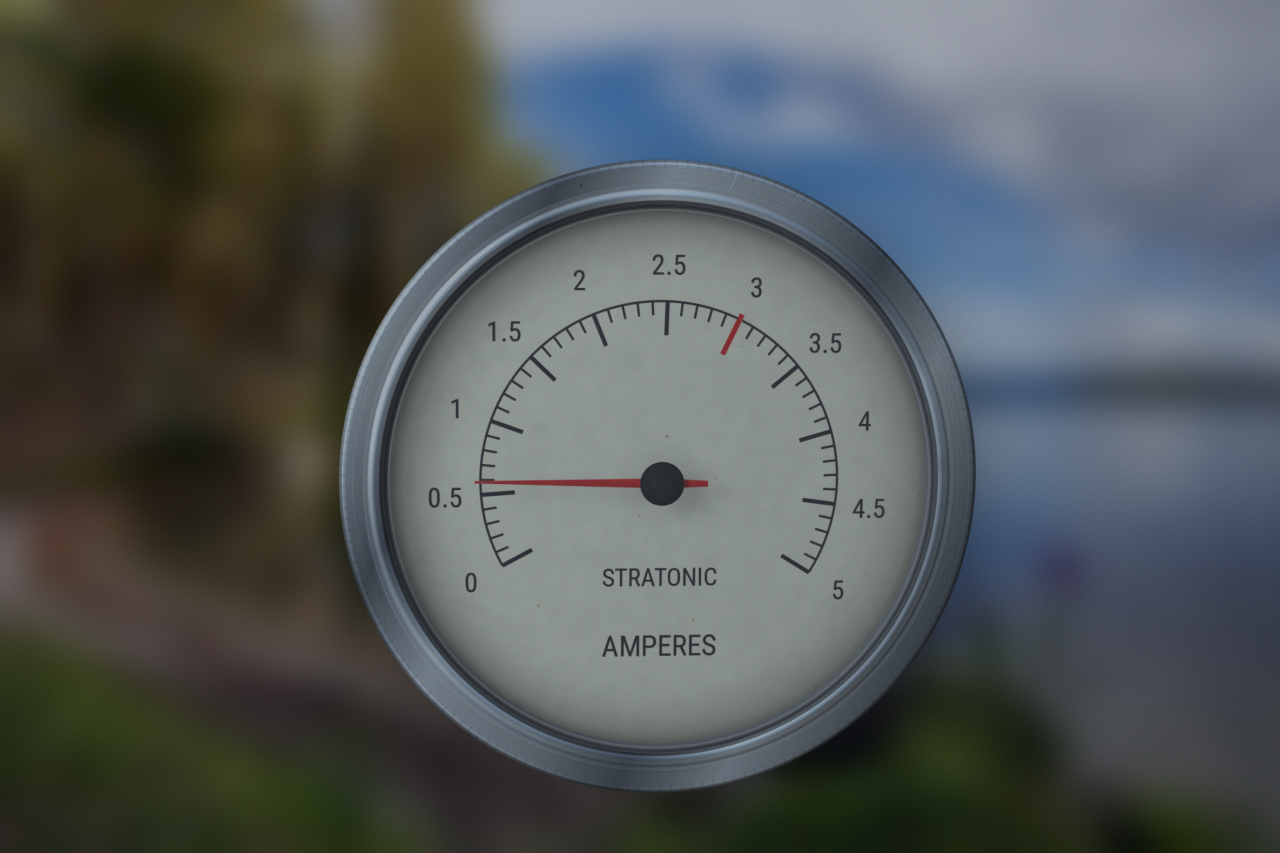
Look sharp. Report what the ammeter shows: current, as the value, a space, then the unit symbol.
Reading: 0.6 A
